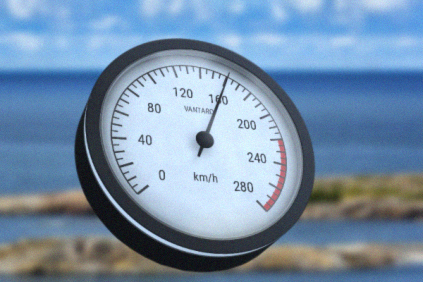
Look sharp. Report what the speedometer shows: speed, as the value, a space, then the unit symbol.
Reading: 160 km/h
